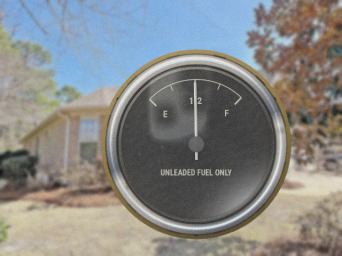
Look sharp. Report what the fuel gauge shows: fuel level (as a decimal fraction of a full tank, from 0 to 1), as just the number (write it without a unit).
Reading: 0.5
